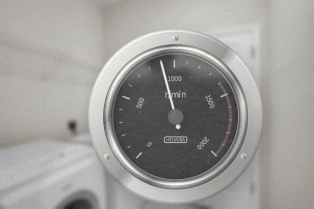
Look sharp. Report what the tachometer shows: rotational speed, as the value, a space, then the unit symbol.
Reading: 900 rpm
